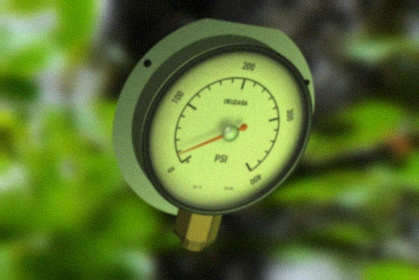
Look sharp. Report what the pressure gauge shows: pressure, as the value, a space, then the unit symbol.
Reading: 20 psi
